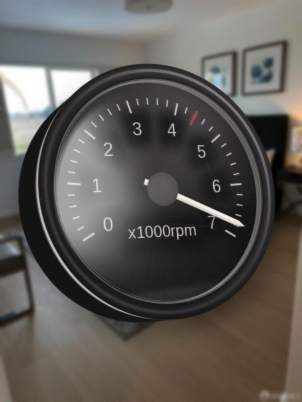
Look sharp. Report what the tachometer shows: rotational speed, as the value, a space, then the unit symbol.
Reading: 6800 rpm
